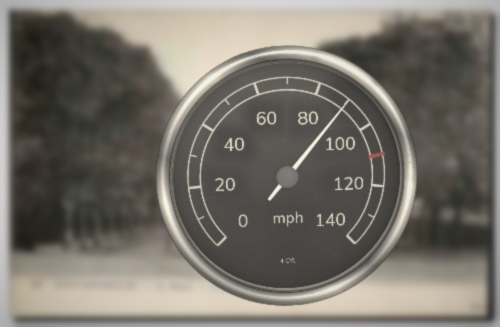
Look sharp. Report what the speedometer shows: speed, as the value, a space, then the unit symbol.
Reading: 90 mph
